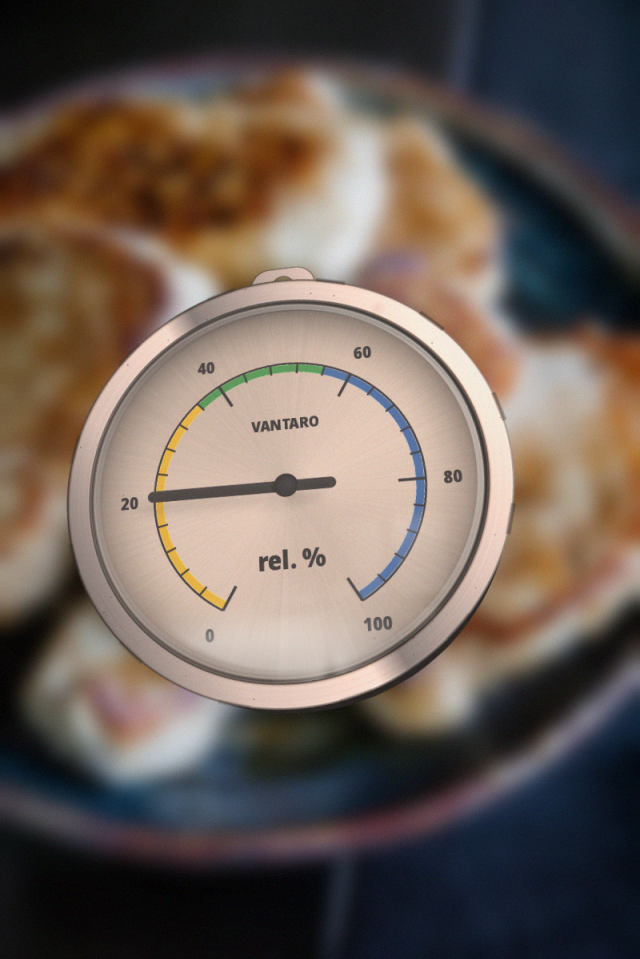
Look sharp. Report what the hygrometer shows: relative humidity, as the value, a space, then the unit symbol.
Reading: 20 %
